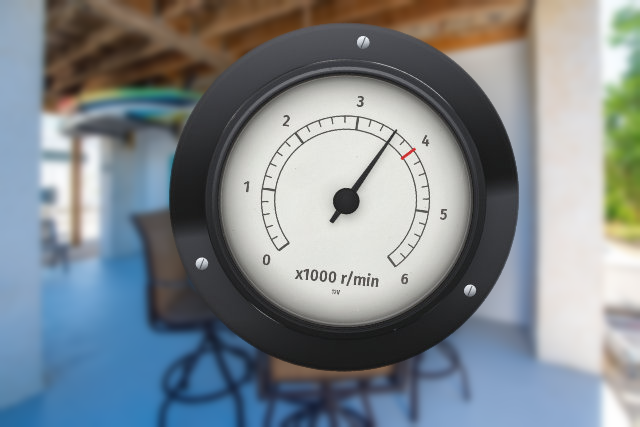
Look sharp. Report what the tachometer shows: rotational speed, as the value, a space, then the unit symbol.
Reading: 3600 rpm
